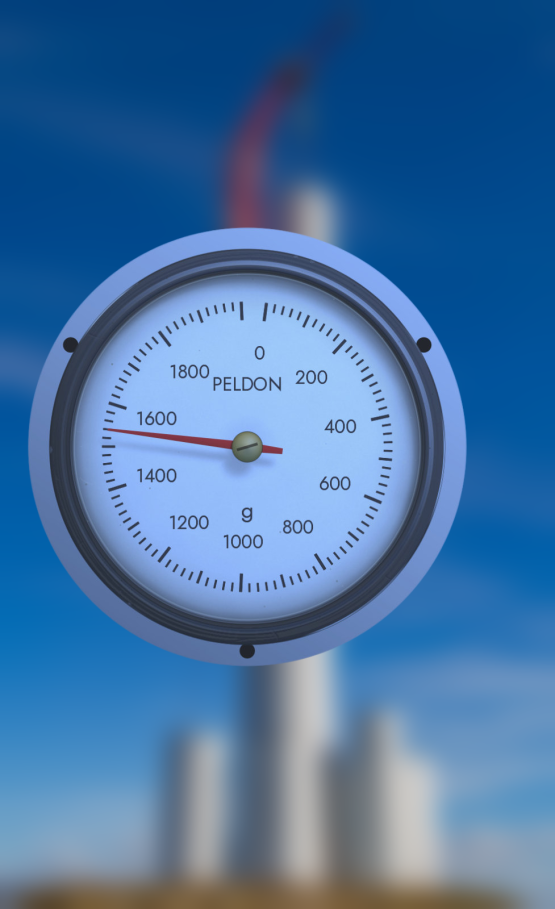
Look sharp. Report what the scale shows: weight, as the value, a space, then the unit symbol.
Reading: 1540 g
